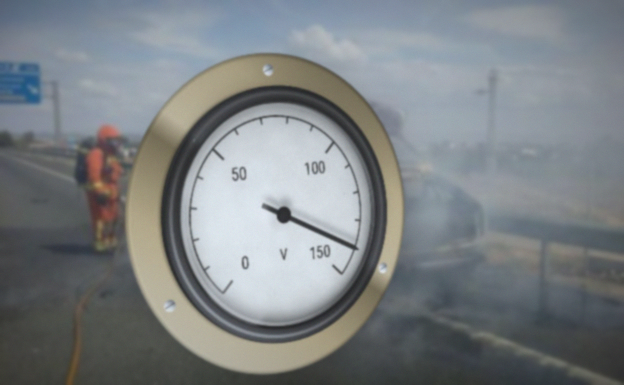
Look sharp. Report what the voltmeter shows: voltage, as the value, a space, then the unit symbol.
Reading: 140 V
